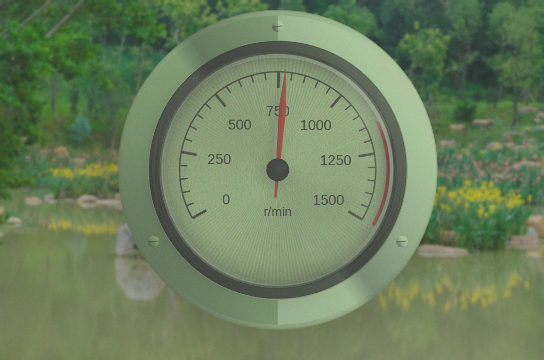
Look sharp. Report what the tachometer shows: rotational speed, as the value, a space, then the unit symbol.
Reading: 775 rpm
